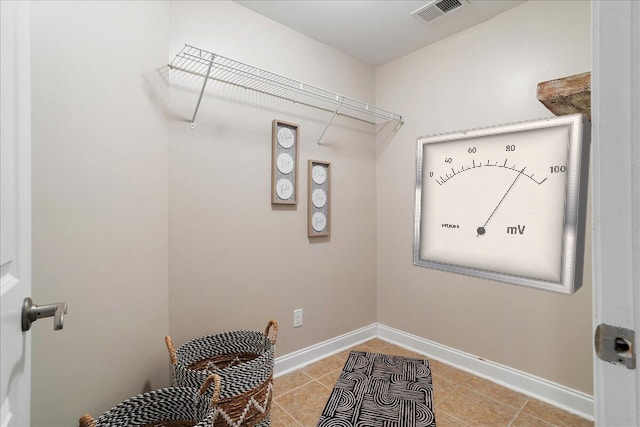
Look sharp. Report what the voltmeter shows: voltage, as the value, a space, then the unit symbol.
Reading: 90 mV
